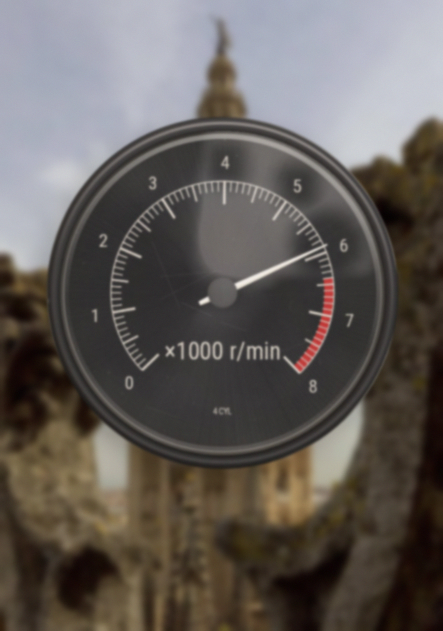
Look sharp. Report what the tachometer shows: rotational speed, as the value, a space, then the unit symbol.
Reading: 5900 rpm
